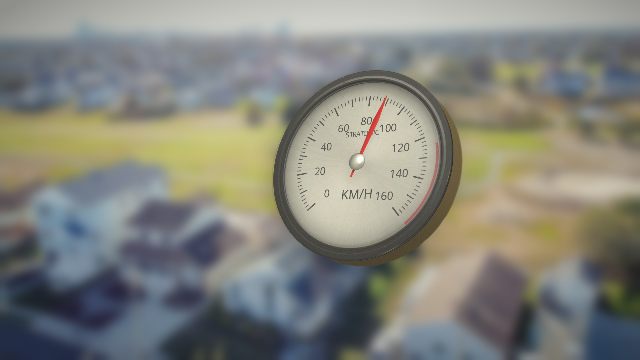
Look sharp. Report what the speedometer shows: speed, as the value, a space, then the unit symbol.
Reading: 90 km/h
